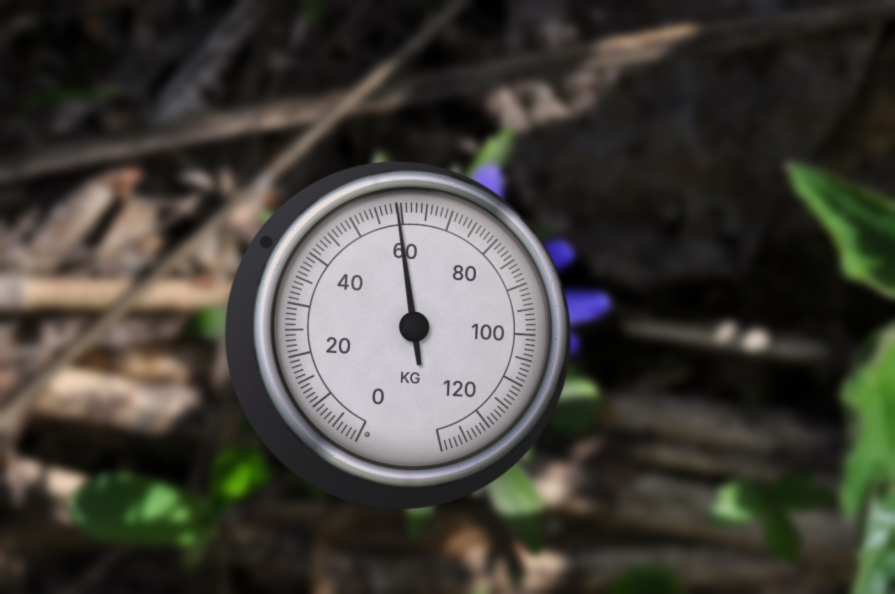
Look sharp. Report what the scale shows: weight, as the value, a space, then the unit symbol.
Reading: 59 kg
